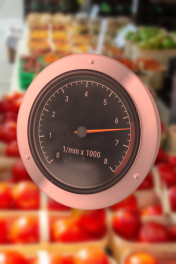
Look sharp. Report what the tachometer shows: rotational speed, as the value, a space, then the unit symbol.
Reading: 6400 rpm
